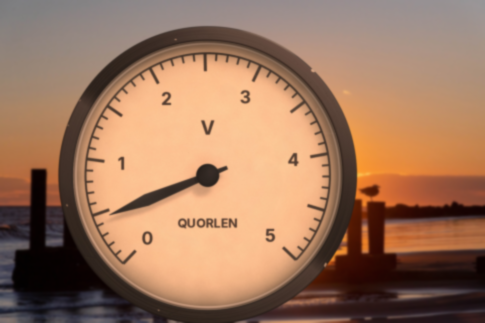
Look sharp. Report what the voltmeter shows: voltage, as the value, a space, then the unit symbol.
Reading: 0.45 V
